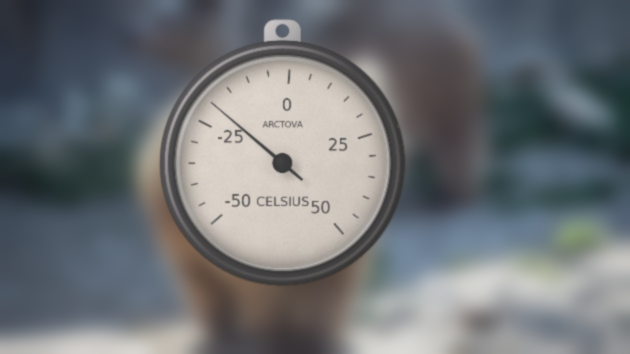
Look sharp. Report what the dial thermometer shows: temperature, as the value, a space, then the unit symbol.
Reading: -20 °C
